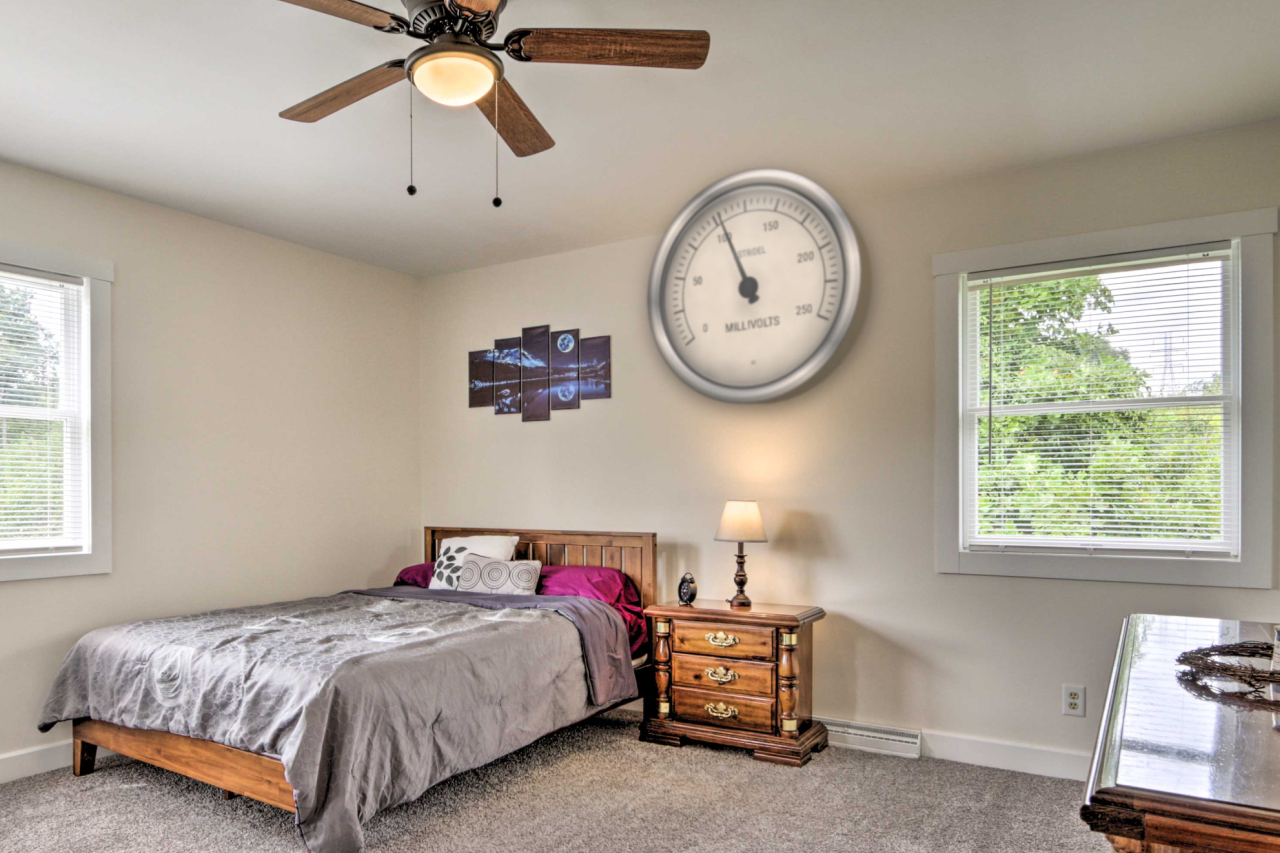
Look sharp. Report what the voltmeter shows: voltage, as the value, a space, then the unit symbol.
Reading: 105 mV
